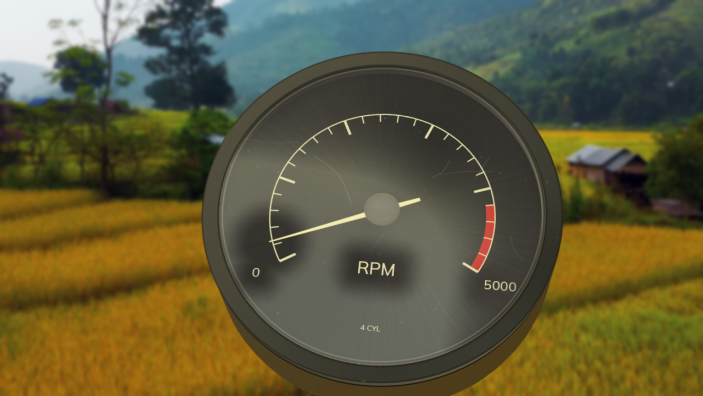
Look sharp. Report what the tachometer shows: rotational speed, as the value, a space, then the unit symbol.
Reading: 200 rpm
